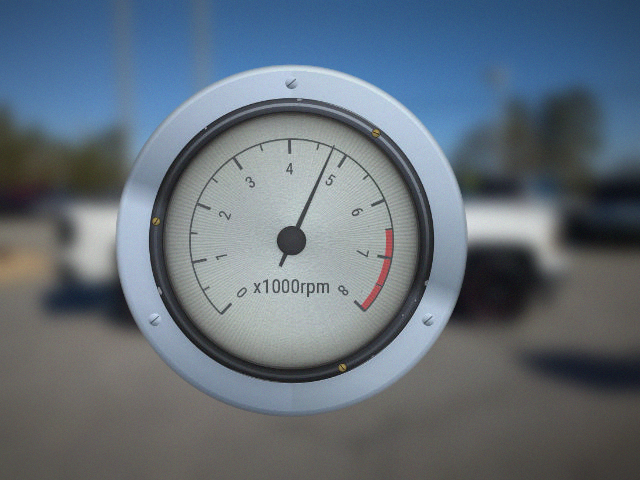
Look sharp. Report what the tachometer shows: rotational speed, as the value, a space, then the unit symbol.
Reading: 4750 rpm
